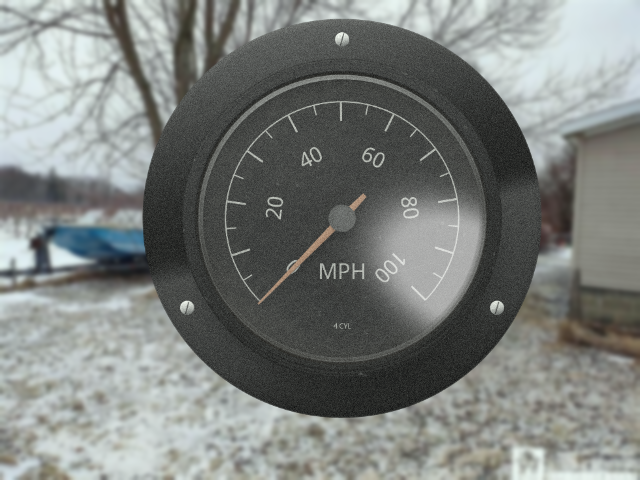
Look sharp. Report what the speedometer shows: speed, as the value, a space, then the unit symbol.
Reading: 0 mph
